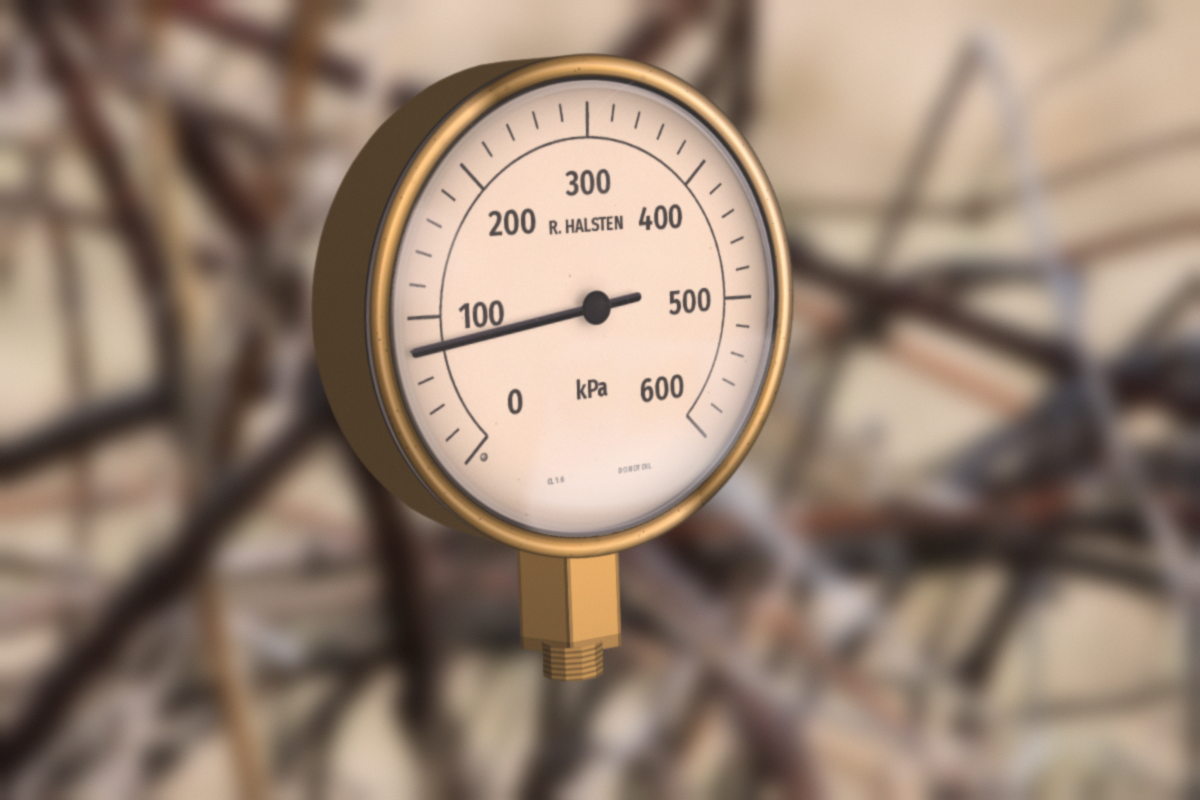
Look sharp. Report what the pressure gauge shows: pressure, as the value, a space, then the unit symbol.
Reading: 80 kPa
